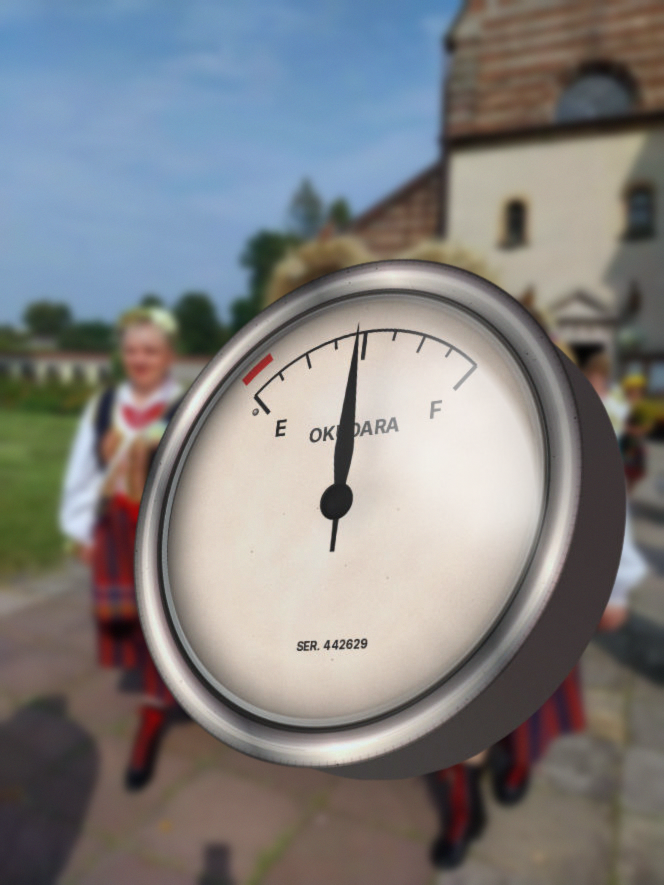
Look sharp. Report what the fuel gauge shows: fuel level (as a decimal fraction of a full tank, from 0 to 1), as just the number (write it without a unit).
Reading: 0.5
